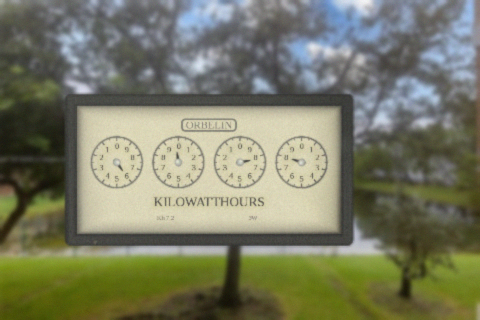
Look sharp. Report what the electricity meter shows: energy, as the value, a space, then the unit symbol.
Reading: 5978 kWh
